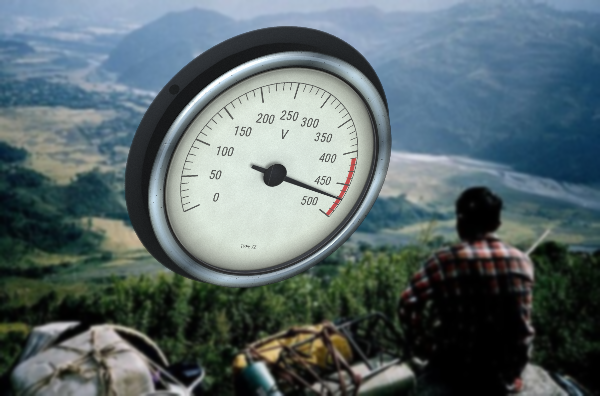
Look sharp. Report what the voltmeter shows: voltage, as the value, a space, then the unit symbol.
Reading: 470 V
